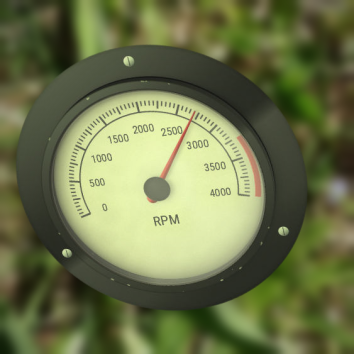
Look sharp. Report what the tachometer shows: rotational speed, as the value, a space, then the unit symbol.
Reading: 2700 rpm
